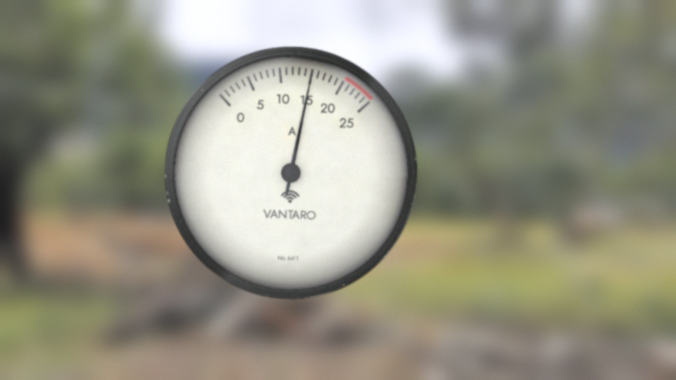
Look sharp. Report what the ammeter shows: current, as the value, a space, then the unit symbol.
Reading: 15 A
